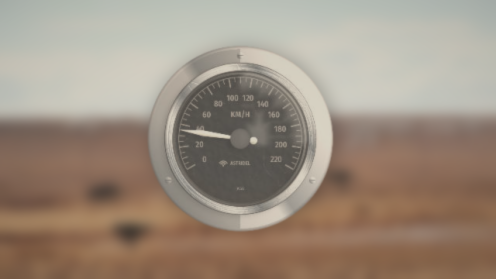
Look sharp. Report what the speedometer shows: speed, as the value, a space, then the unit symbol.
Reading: 35 km/h
